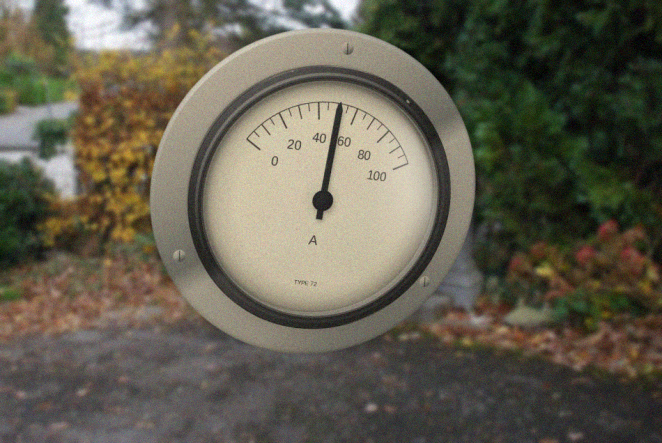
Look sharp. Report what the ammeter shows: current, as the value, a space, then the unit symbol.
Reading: 50 A
